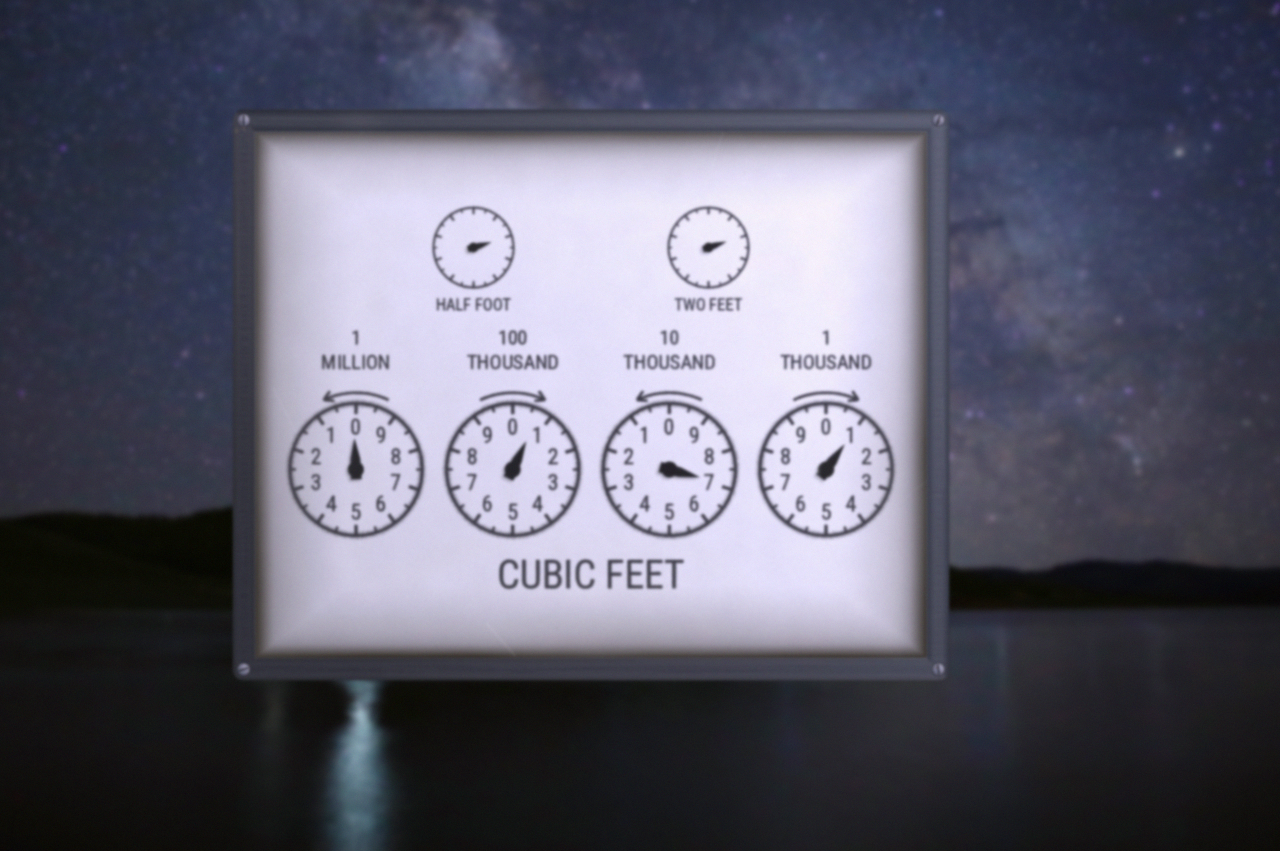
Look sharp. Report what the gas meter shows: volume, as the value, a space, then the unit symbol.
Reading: 7100 ft³
